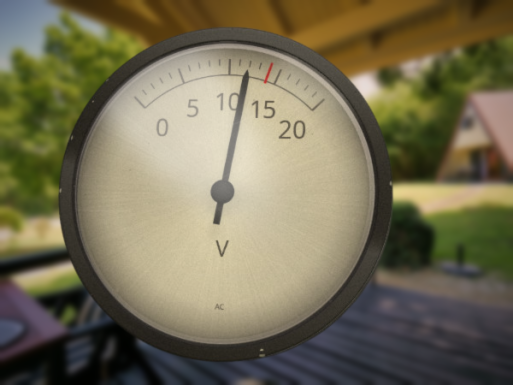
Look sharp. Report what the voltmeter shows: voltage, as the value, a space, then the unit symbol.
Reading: 12 V
